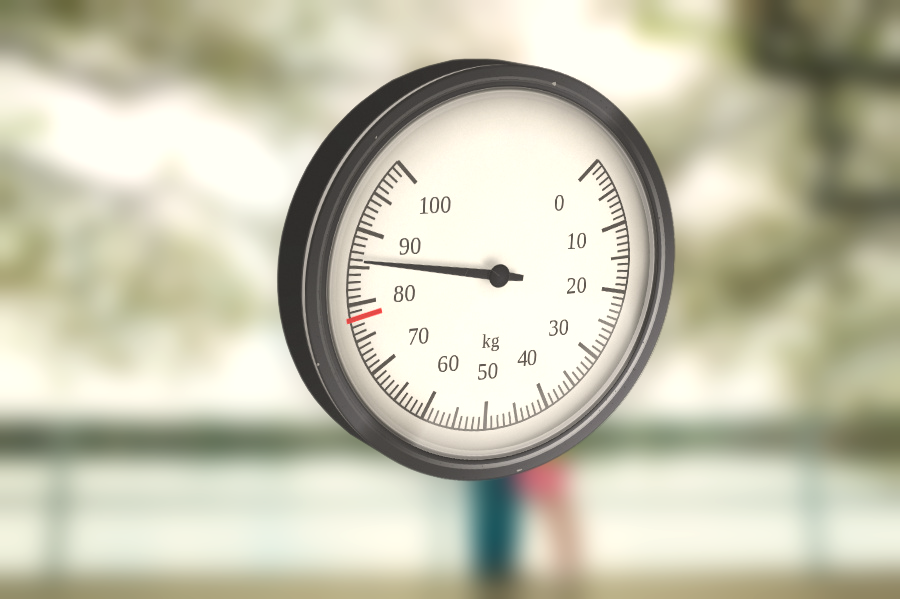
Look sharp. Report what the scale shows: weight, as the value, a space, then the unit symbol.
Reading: 86 kg
